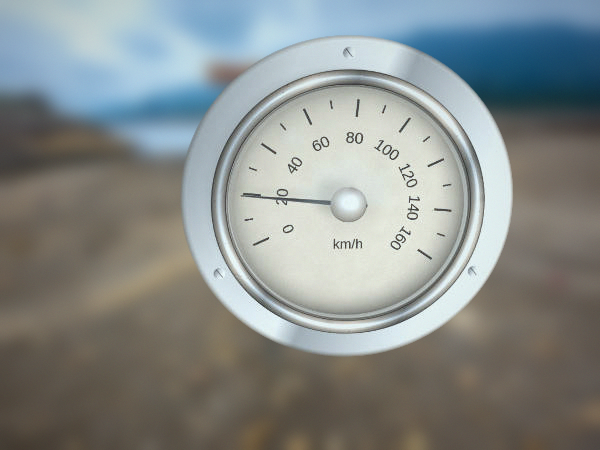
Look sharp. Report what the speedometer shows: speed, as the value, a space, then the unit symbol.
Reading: 20 km/h
